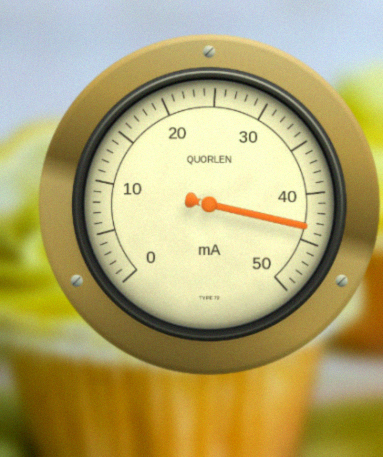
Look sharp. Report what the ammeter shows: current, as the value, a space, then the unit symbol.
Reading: 43.5 mA
